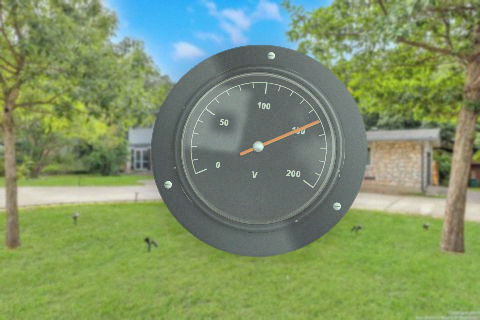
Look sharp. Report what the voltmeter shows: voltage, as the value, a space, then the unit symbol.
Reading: 150 V
